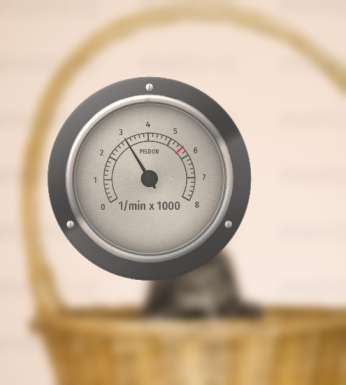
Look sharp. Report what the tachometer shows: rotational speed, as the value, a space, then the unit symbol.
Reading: 3000 rpm
